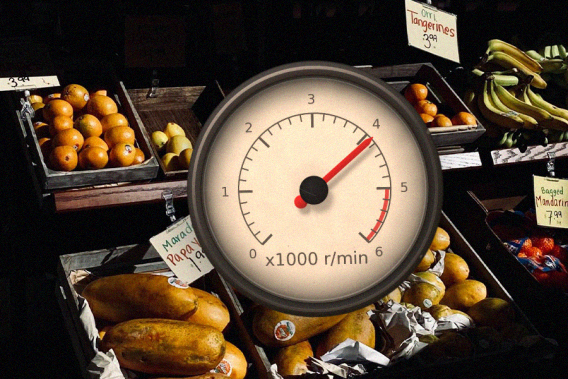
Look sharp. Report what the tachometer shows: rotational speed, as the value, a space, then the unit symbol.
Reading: 4100 rpm
